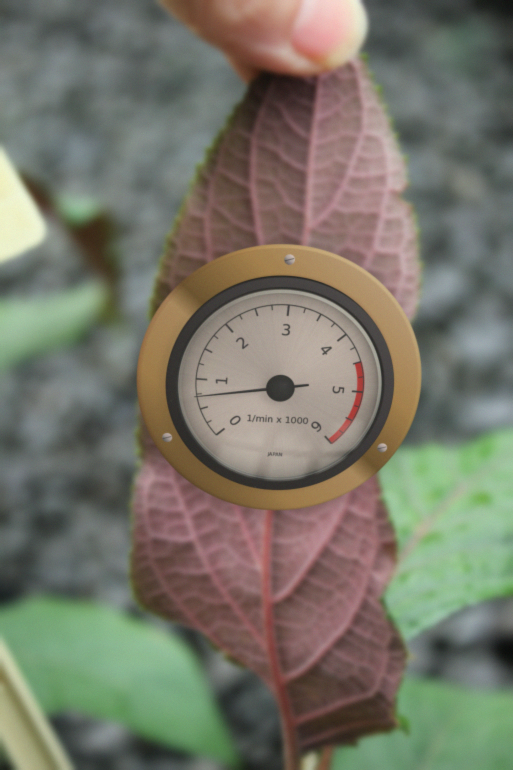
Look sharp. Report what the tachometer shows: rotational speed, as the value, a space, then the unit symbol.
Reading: 750 rpm
